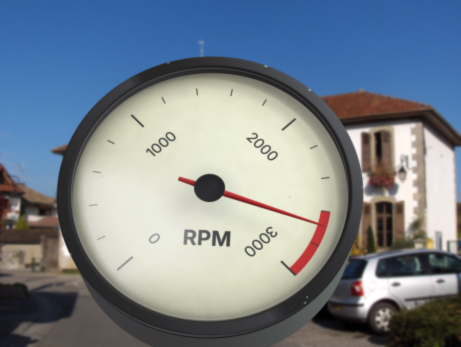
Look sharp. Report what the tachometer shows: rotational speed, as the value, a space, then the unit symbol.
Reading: 2700 rpm
